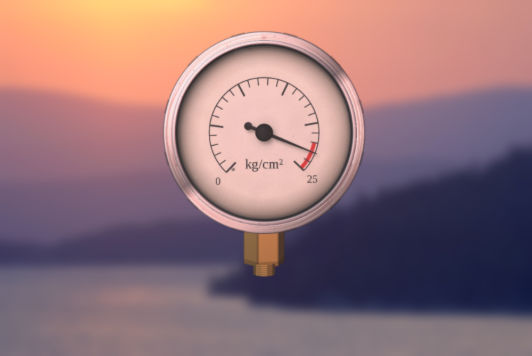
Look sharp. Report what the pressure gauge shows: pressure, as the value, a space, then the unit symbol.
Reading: 23 kg/cm²
